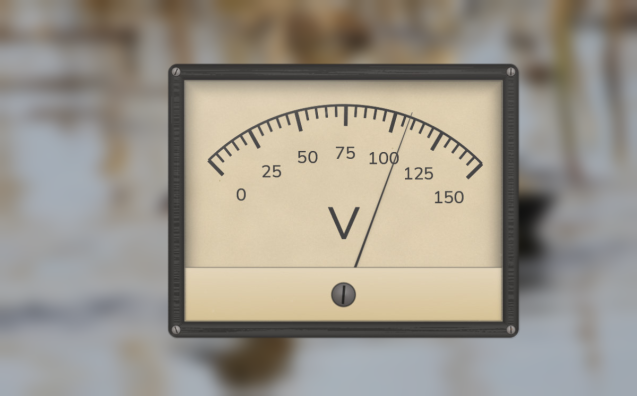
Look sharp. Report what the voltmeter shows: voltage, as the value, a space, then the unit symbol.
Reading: 107.5 V
